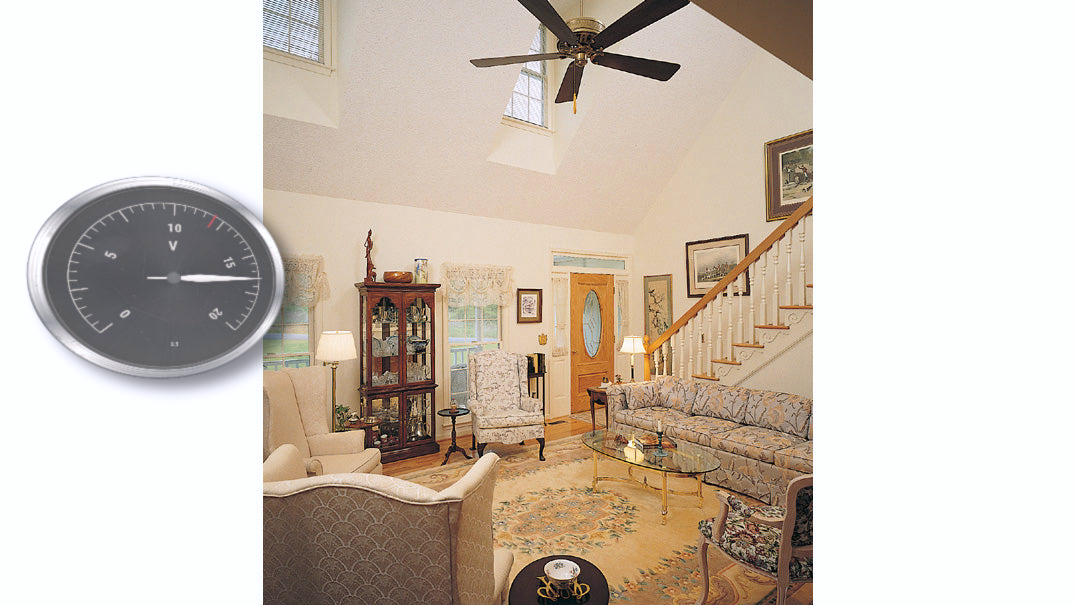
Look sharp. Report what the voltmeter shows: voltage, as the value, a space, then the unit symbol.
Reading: 16.5 V
